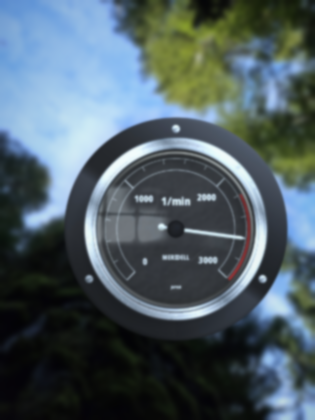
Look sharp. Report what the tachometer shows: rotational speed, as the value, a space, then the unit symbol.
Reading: 2600 rpm
